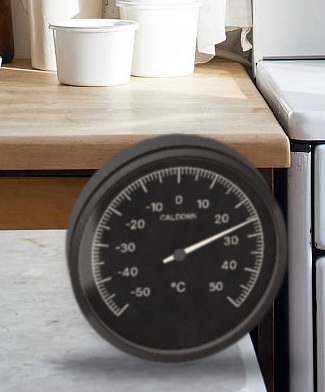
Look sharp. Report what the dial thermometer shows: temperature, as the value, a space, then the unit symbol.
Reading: 25 °C
